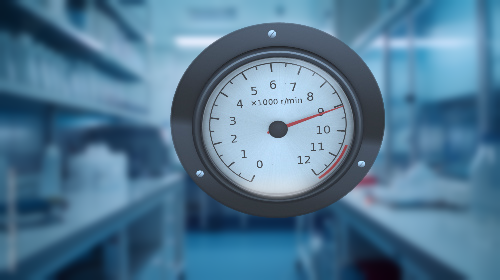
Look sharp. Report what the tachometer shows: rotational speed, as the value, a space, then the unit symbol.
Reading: 9000 rpm
